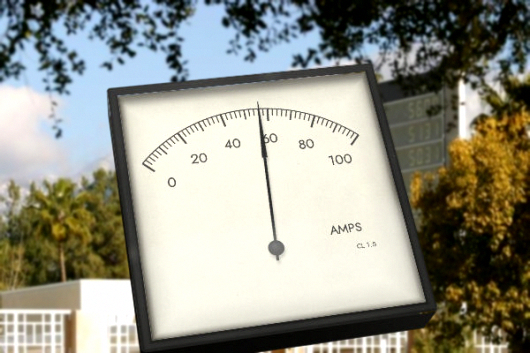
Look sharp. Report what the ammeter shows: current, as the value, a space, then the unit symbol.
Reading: 56 A
